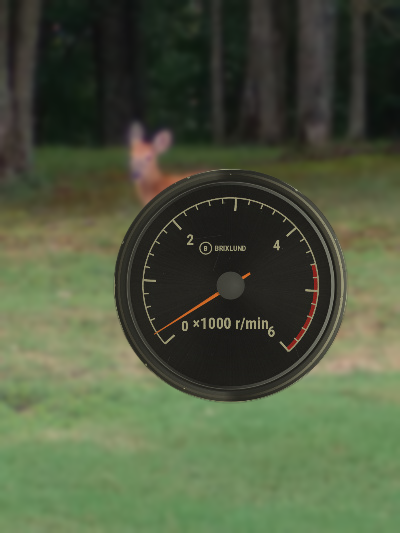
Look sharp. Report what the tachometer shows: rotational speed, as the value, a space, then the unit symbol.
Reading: 200 rpm
